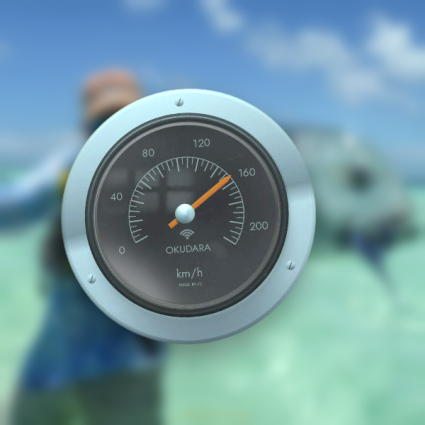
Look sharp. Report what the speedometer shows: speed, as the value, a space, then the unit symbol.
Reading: 155 km/h
